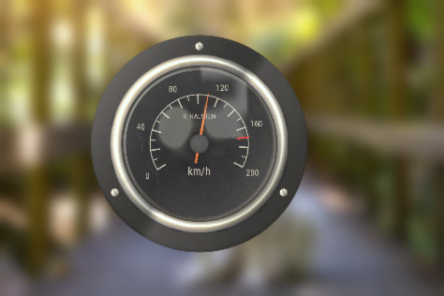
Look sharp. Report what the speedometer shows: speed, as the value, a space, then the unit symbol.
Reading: 110 km/h
